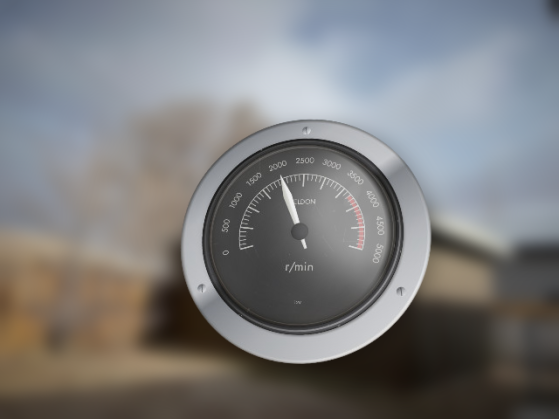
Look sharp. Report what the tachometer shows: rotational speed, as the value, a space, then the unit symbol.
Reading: 2000 rpm
